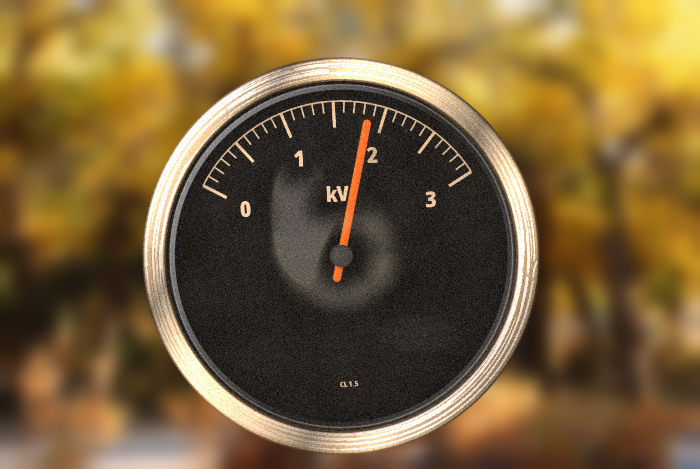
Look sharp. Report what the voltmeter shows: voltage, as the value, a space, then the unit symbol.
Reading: 1.85 kV
